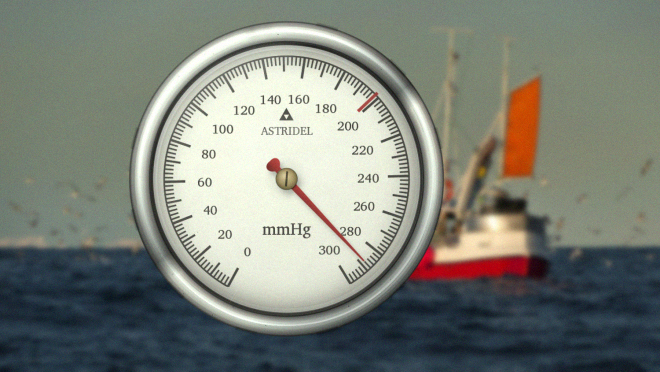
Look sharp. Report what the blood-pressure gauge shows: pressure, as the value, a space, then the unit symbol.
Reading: 288 mmHg
